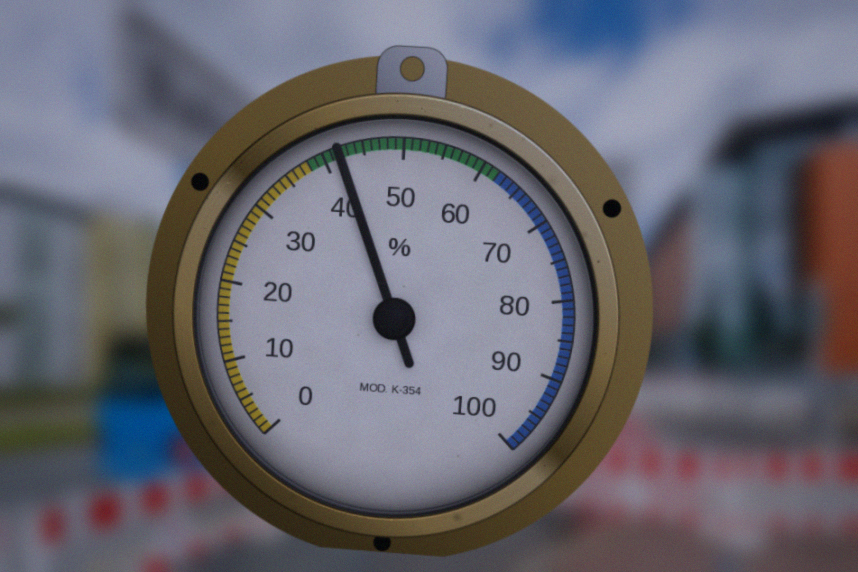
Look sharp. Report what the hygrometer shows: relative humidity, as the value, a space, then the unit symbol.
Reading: 42 %
